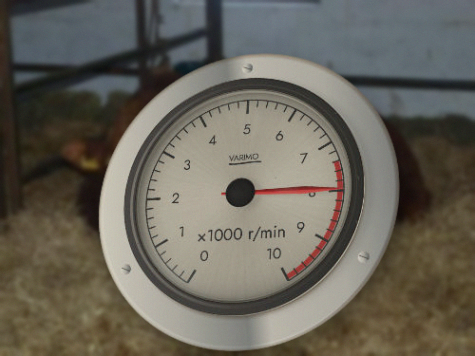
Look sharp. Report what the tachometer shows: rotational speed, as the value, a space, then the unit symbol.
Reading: 8000 rpm
